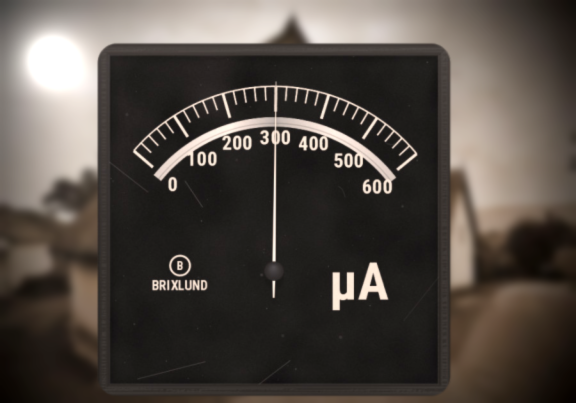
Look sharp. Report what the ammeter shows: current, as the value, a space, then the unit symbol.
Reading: 300 µA
